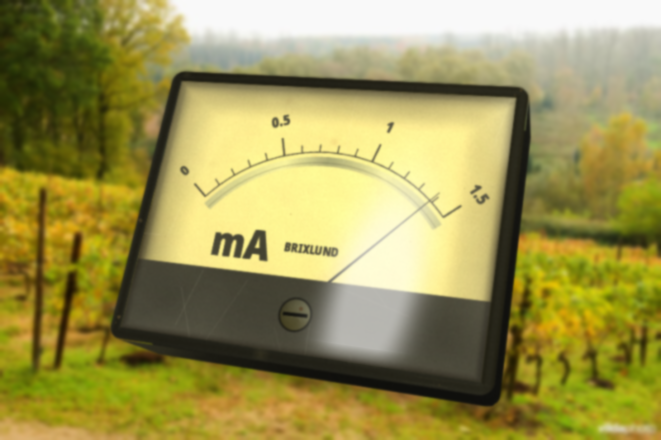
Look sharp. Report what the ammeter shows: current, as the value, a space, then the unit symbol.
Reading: 1.4 mA
